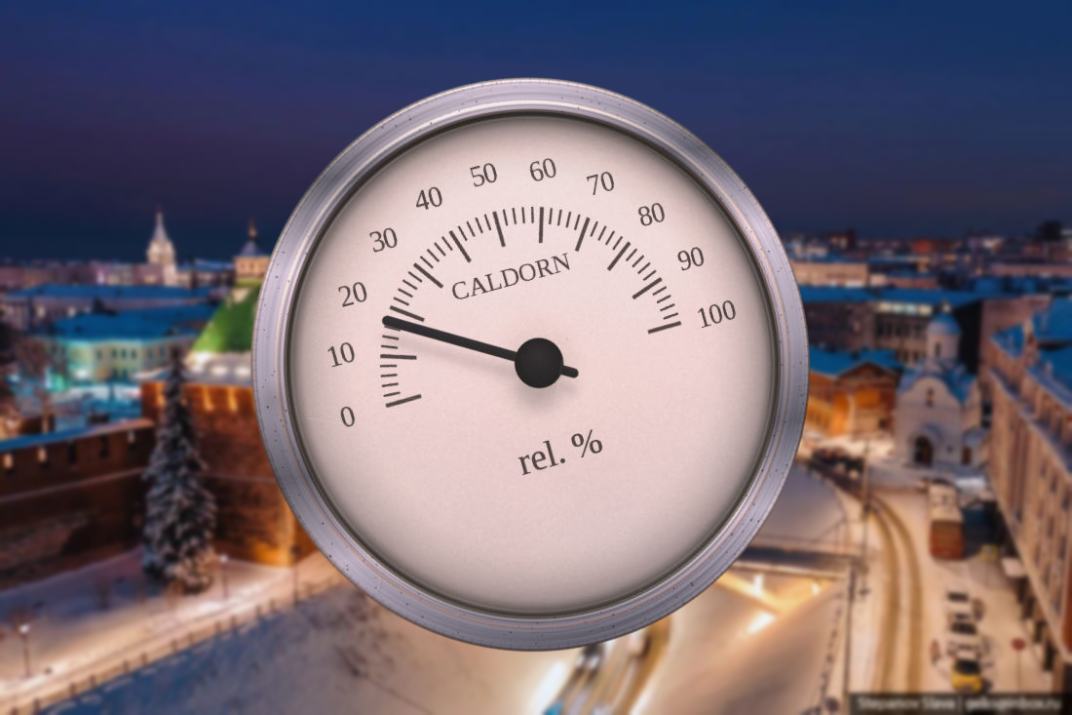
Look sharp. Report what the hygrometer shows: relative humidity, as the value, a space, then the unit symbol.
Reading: 17 %
